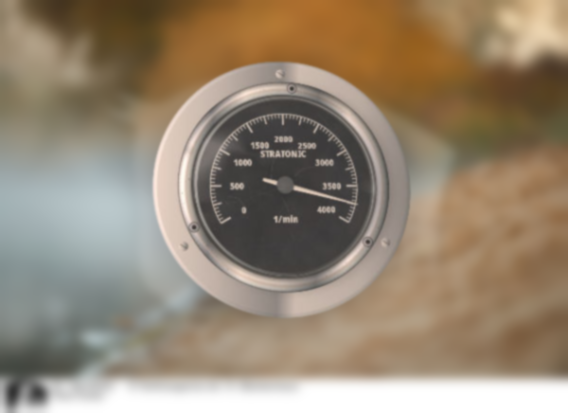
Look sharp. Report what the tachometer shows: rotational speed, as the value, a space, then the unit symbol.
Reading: 3750 rpm
